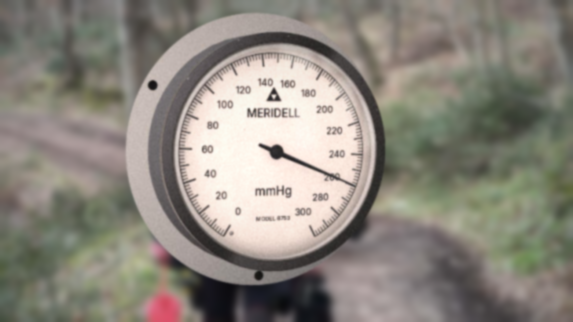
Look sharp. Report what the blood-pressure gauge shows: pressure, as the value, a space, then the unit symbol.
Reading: 260 mmHg
